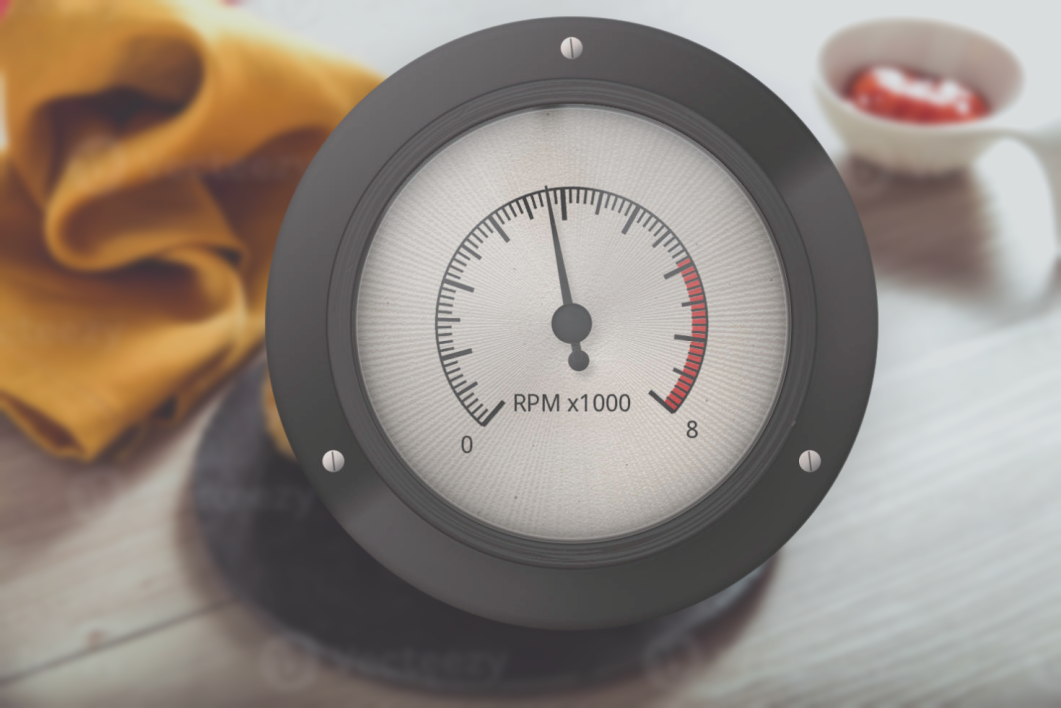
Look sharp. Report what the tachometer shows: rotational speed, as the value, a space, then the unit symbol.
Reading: 3800 rpm
